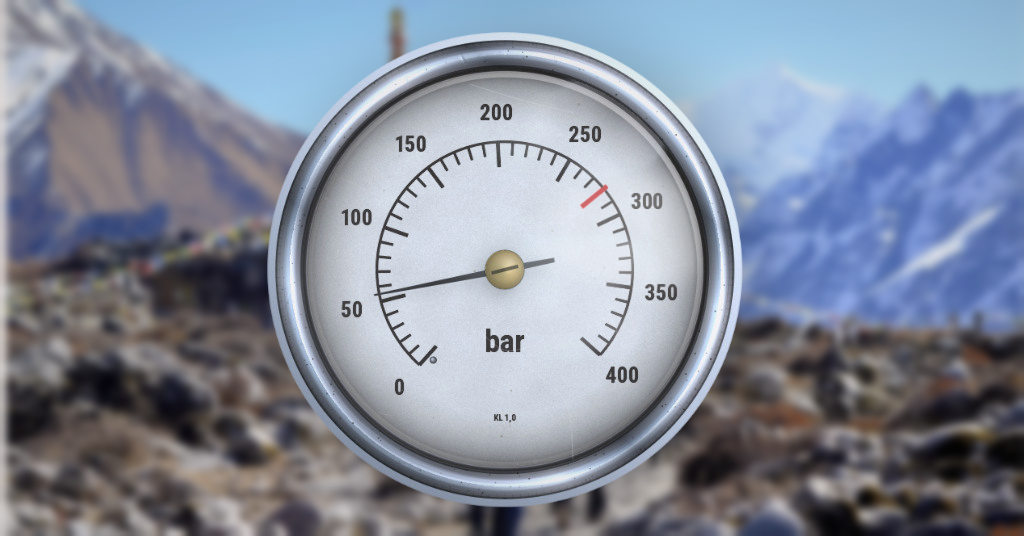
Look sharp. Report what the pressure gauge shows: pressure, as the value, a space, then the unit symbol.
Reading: 55 bar
